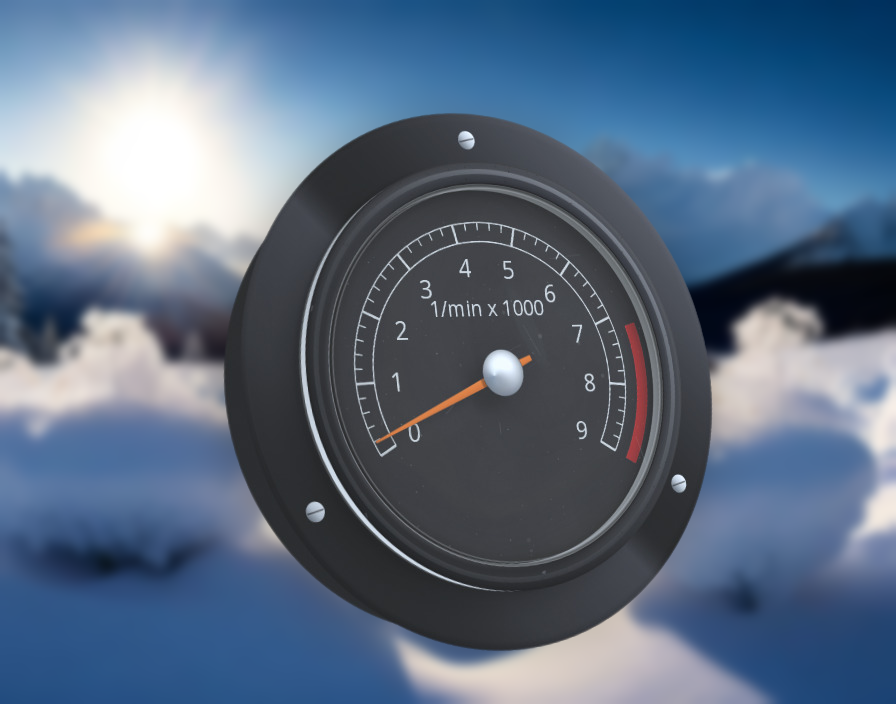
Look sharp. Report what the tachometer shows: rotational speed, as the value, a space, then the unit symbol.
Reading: 200 rpm
